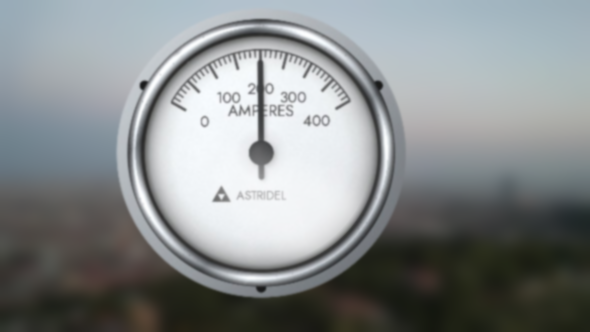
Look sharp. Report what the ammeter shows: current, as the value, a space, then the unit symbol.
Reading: 200 A
